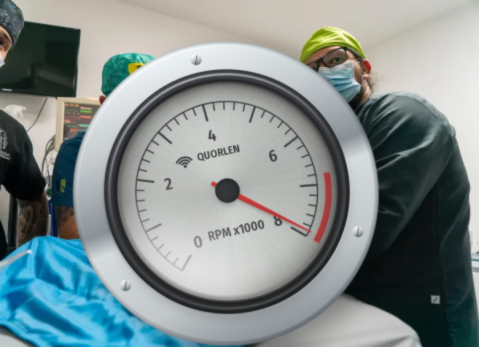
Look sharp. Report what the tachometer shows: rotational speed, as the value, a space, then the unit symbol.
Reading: 7900 rpm
